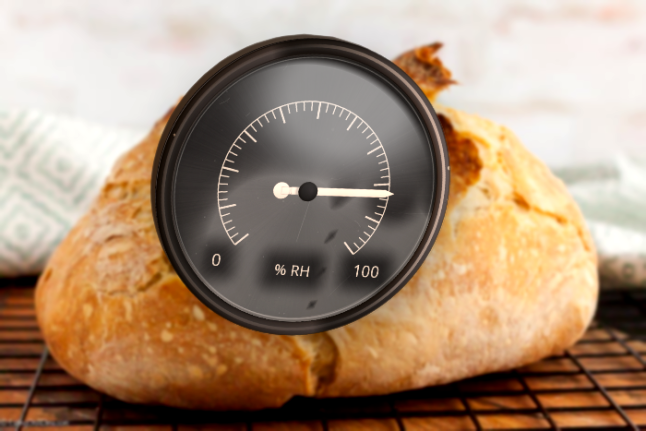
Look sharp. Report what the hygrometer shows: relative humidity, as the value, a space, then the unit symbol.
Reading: 82 %
